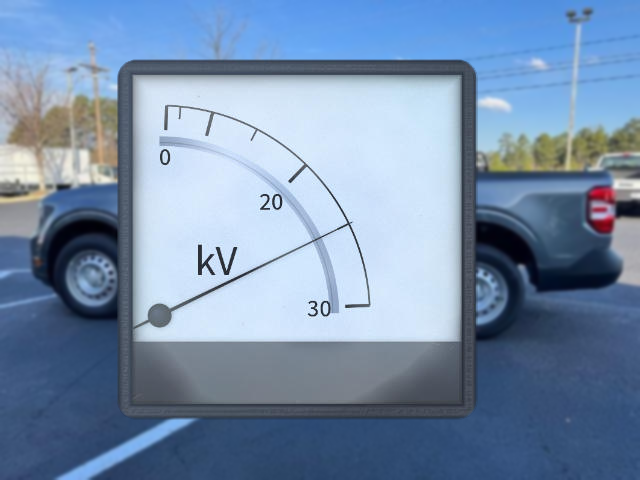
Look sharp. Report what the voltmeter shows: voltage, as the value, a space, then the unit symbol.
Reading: 25 kV
